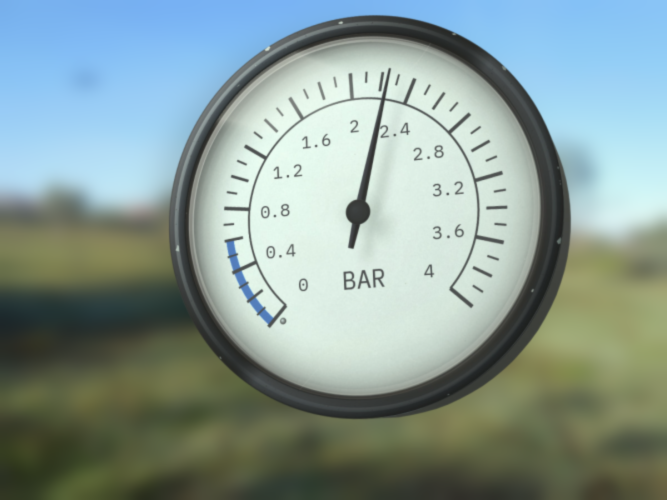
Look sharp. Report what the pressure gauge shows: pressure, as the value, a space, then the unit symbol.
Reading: 2.25 bar
